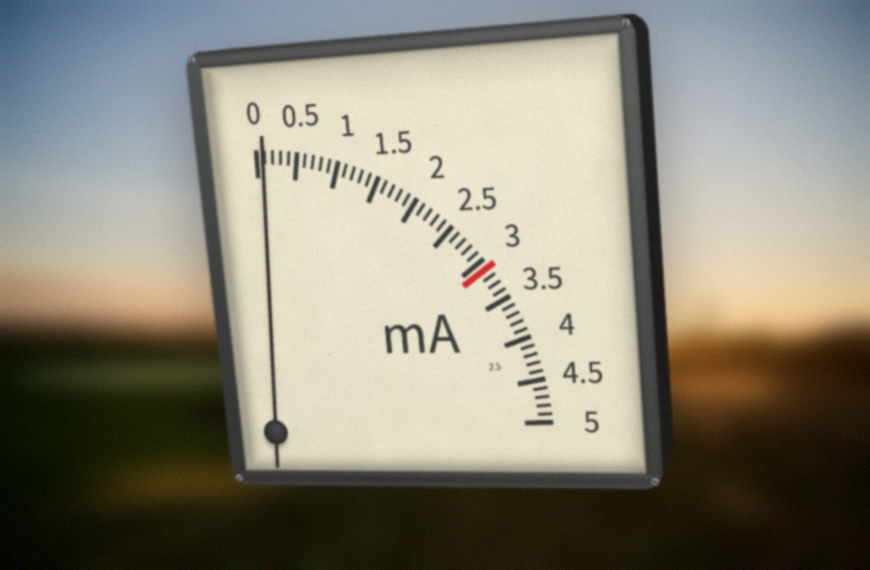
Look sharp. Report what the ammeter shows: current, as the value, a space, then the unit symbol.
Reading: 0.1 mA
